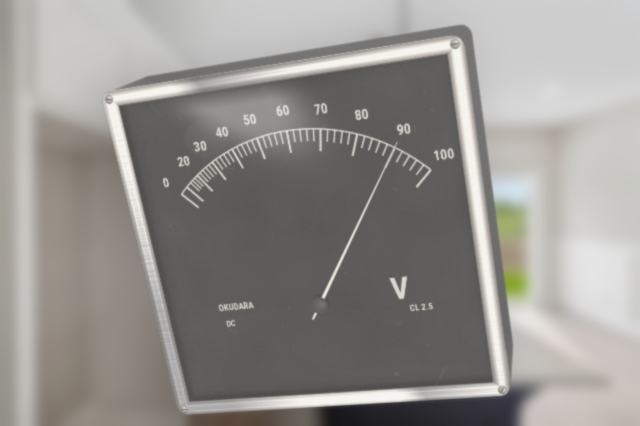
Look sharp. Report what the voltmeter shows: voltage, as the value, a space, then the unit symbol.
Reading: 90 V
